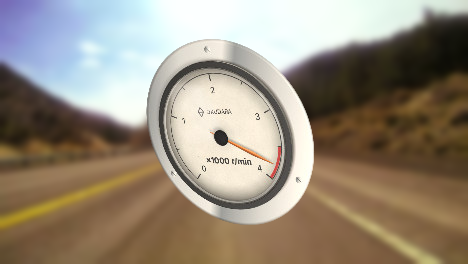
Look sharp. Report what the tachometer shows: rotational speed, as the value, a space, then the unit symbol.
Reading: 3750 rpm
